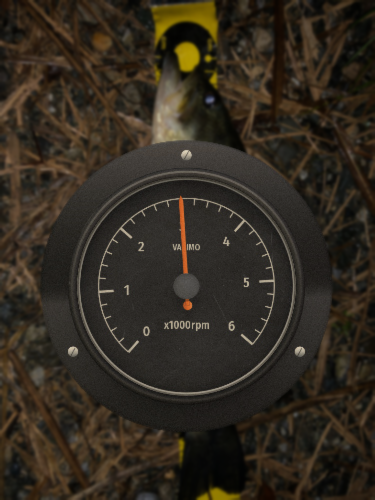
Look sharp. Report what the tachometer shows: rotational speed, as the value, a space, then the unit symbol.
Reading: 3000 rpm
